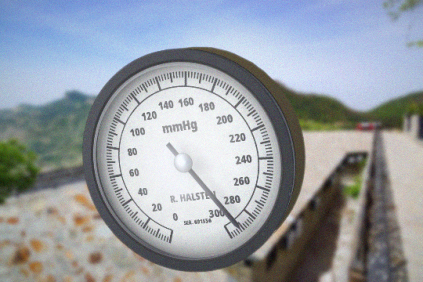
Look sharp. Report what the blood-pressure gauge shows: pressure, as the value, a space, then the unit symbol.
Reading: 290 mmHg
